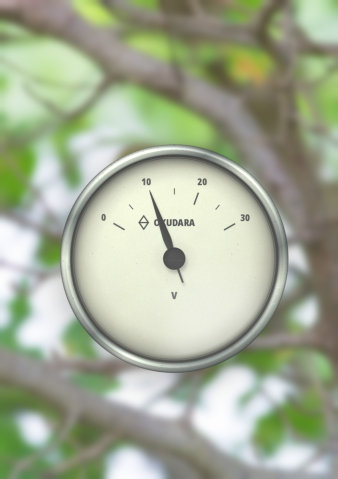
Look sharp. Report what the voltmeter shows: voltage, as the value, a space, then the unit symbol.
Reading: 10 V
